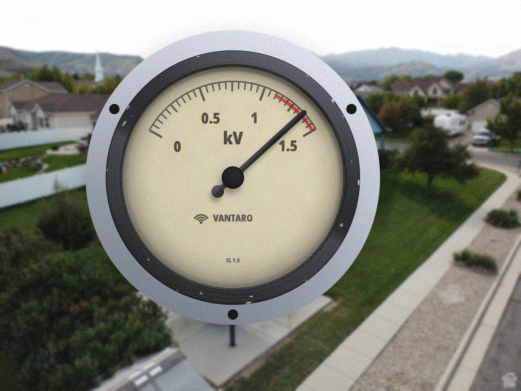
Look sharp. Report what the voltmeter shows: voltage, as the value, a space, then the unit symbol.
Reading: 1.35 kV
